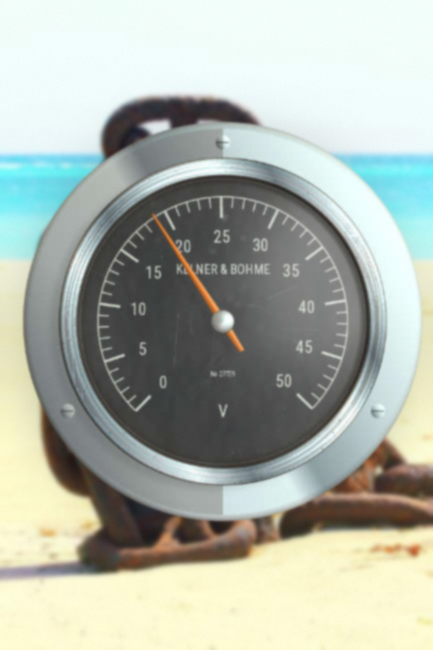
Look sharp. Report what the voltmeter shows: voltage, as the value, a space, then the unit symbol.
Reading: 19 V
